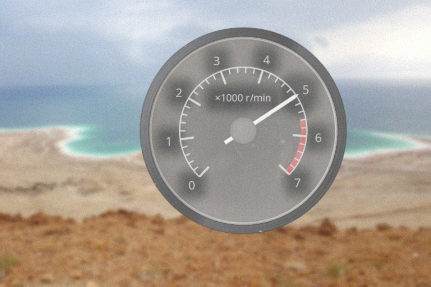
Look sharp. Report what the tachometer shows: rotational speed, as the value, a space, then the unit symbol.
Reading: 5000 rpm
